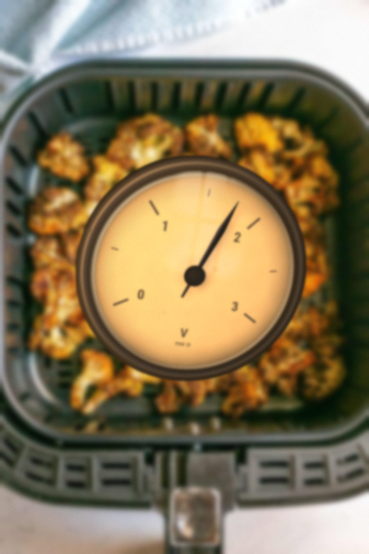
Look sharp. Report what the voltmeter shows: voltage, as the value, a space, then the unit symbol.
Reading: 1.75 V
